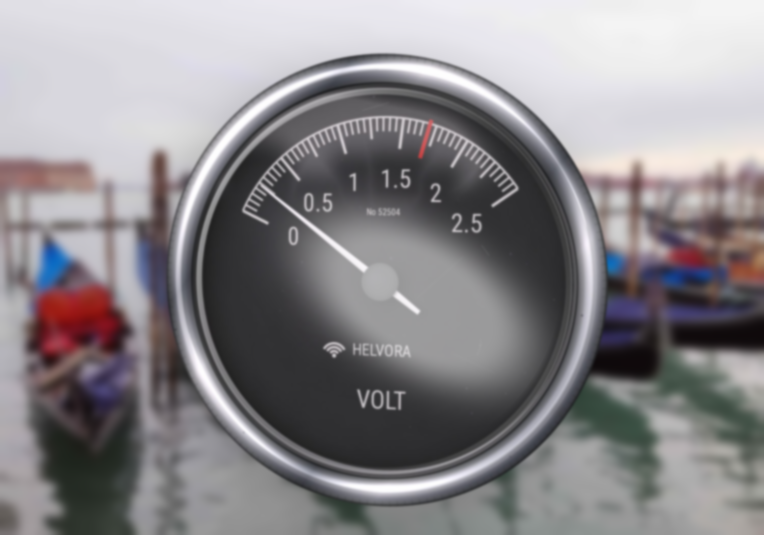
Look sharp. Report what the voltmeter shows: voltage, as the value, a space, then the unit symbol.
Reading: 0.25 V
